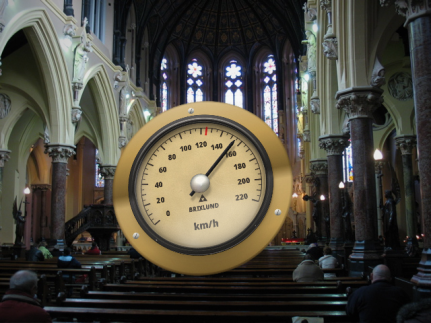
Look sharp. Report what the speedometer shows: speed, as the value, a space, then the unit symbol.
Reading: 155 km/h
